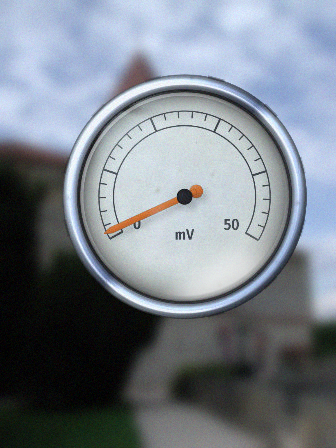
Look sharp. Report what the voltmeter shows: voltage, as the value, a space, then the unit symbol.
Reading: 1 mV
